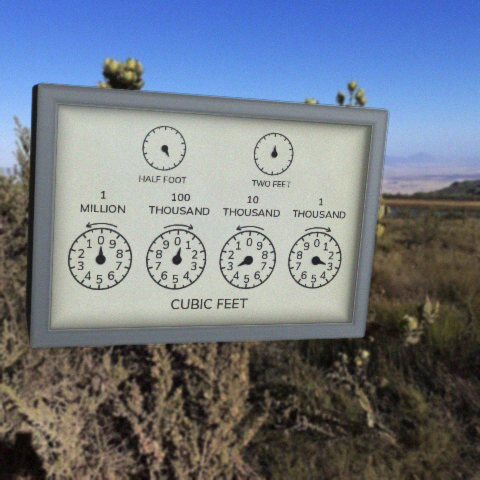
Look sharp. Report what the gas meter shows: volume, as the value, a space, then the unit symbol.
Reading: 3300 ft³
